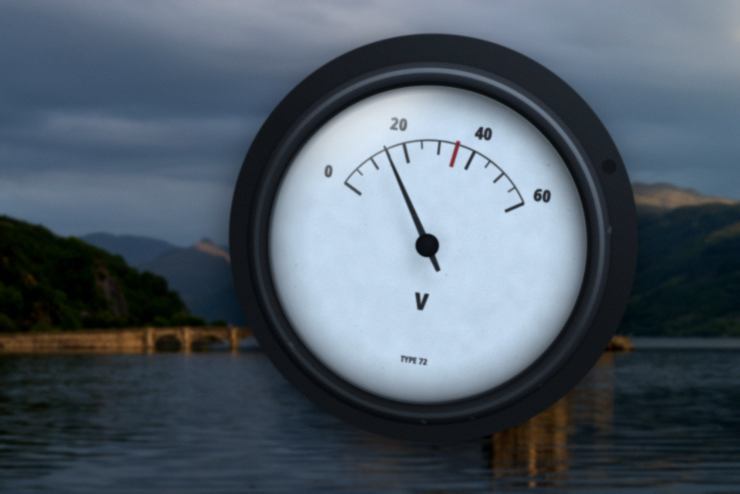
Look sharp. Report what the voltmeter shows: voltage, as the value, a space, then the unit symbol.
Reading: 15 V
